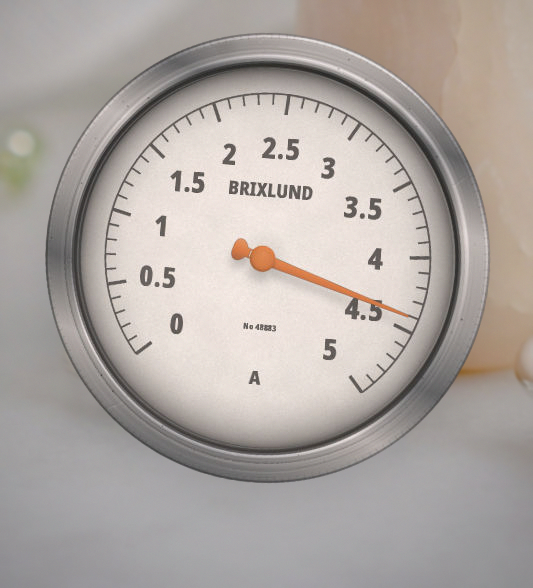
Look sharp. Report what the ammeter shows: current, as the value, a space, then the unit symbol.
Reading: 4.4 A
